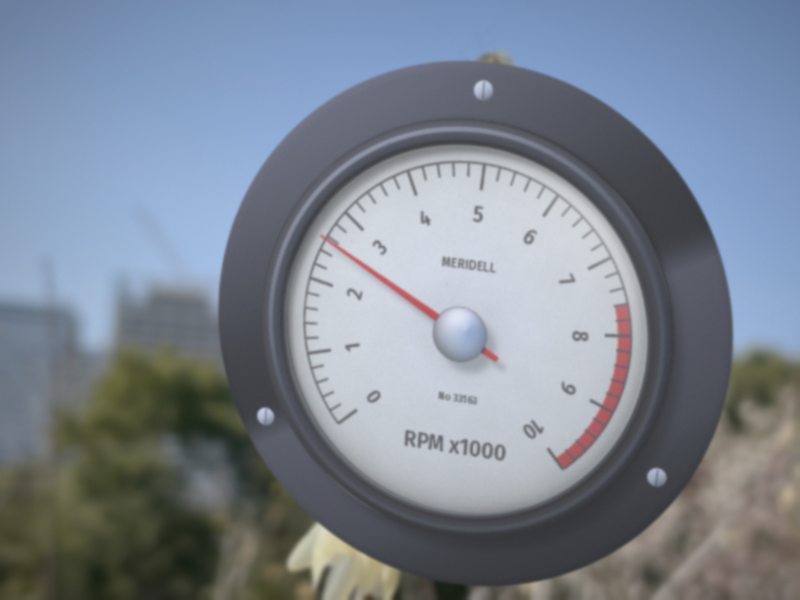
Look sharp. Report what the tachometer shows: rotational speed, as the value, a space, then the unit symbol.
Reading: 2600 rpm
